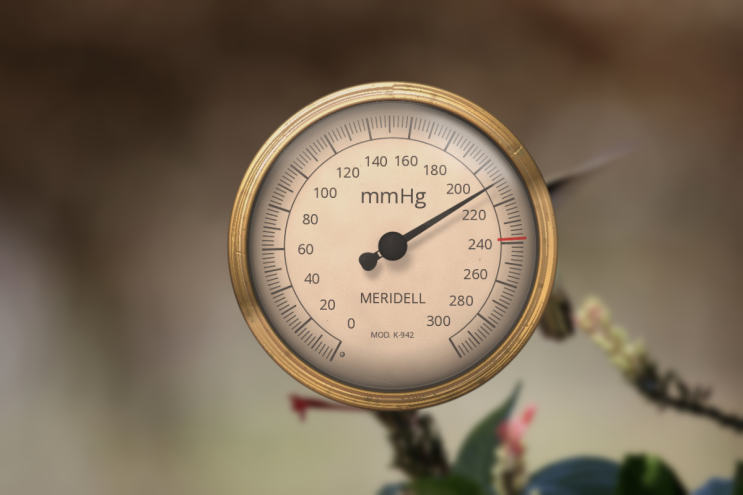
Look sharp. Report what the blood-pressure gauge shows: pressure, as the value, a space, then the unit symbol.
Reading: 210 mmHg
